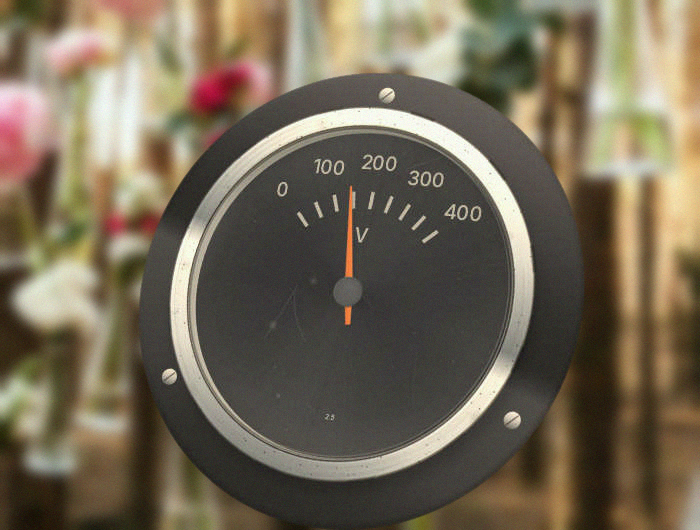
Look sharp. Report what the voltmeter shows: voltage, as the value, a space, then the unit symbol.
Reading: 150 V
